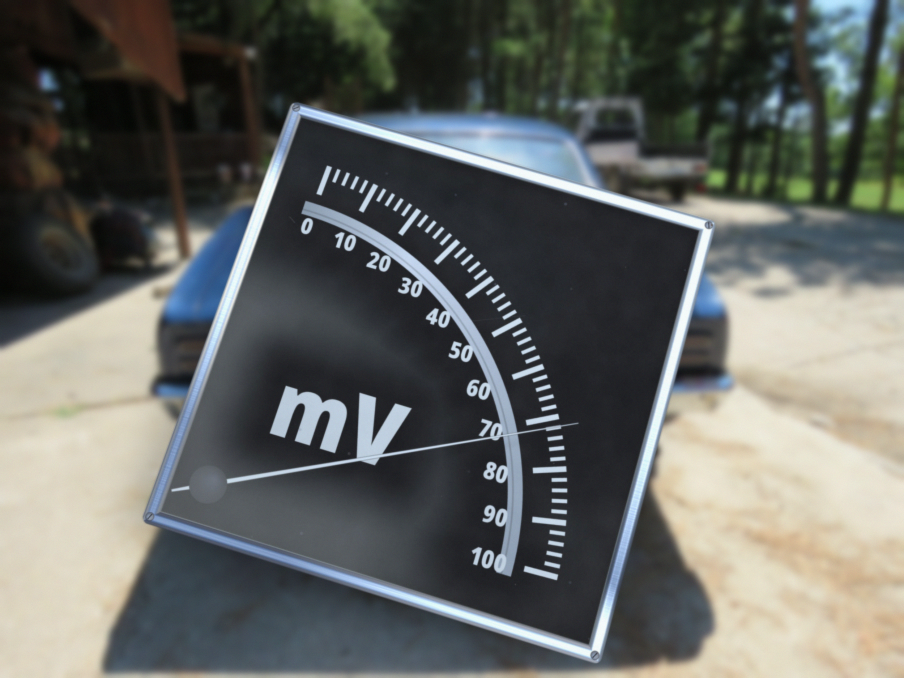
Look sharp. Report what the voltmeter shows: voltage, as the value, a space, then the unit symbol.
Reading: 72 mV
